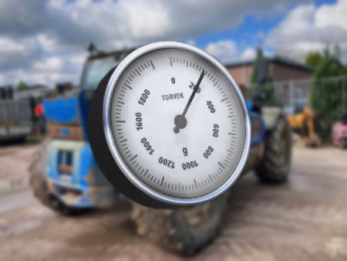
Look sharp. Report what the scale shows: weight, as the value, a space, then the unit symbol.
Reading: 200 g
